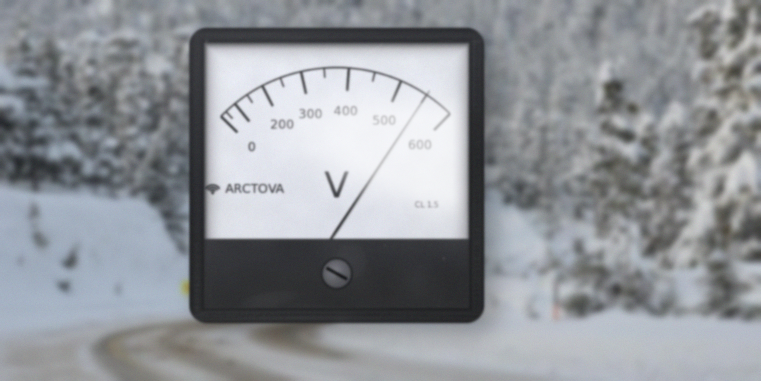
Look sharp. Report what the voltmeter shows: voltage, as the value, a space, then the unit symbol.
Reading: 550 V
